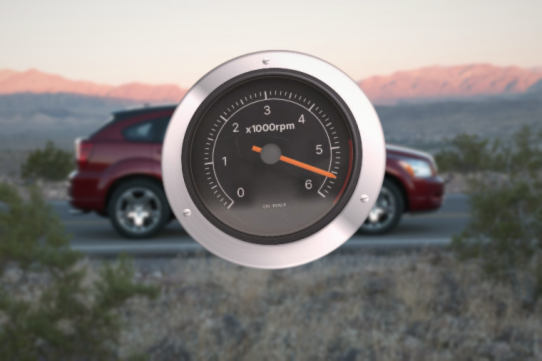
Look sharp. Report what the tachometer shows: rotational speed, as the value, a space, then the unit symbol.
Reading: 5600 rpm
